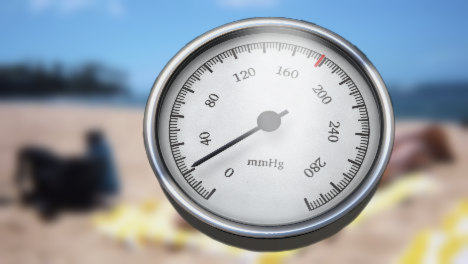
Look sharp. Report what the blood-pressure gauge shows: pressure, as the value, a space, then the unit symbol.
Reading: 20 mmHg
